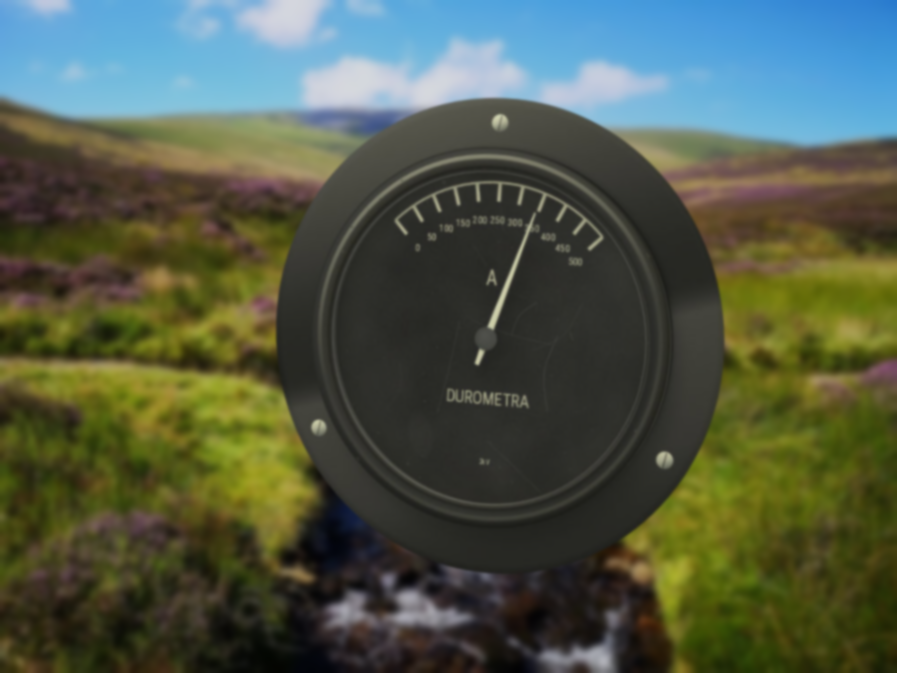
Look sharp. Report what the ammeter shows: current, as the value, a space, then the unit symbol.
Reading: 350 A
